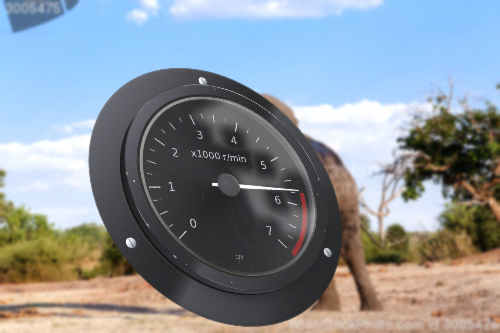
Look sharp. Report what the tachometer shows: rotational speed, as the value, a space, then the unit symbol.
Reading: 5750 rpm
